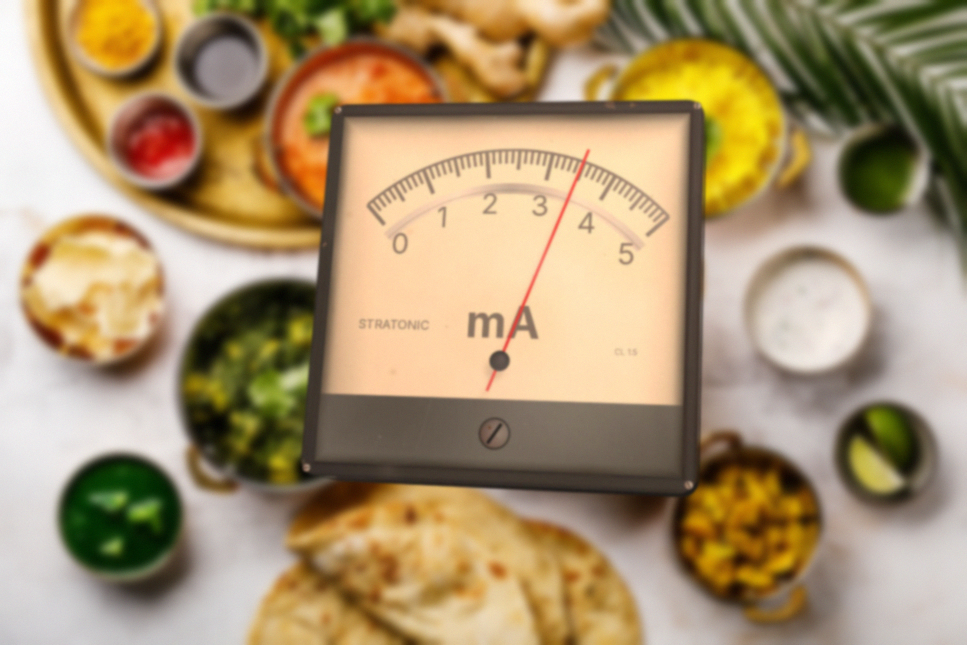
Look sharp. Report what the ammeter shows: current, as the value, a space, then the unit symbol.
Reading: 3.5 mA
